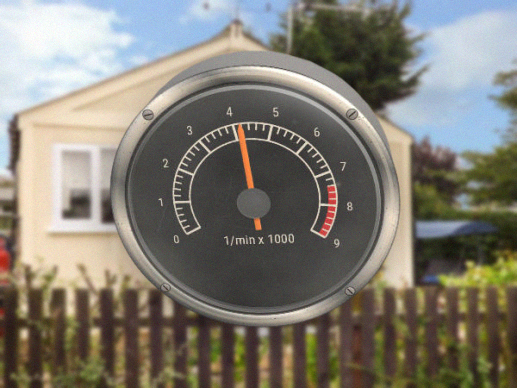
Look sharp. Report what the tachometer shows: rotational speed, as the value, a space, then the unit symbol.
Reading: 4200 rpm
